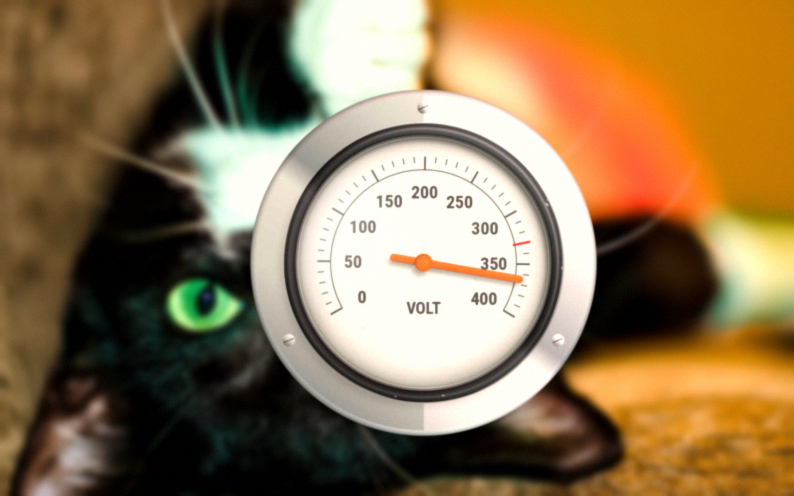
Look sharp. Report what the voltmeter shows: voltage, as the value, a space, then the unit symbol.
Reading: 365 V
